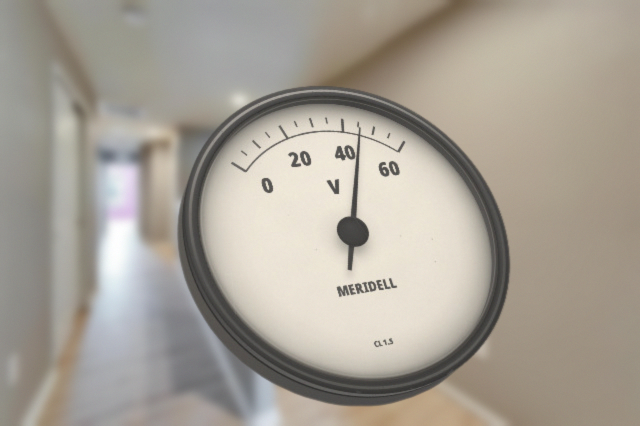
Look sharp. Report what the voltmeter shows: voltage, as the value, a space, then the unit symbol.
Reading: 45 V
